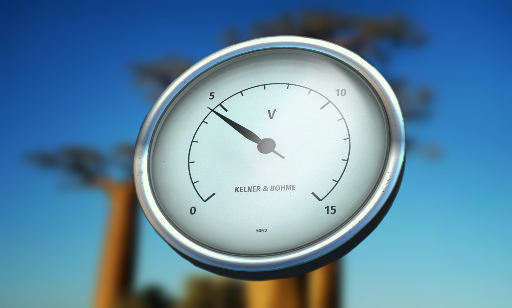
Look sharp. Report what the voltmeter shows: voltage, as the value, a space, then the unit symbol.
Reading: 4.5 V
